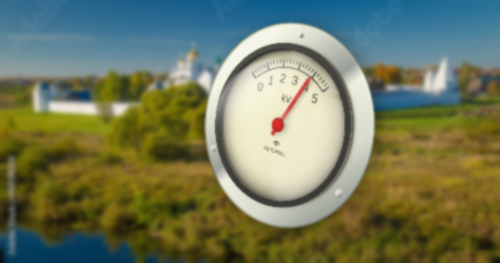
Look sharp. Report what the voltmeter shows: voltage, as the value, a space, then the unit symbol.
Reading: 4 kV
